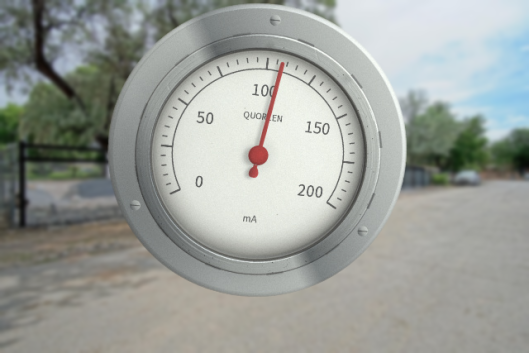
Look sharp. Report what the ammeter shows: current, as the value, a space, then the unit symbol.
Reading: 107.5 mA
